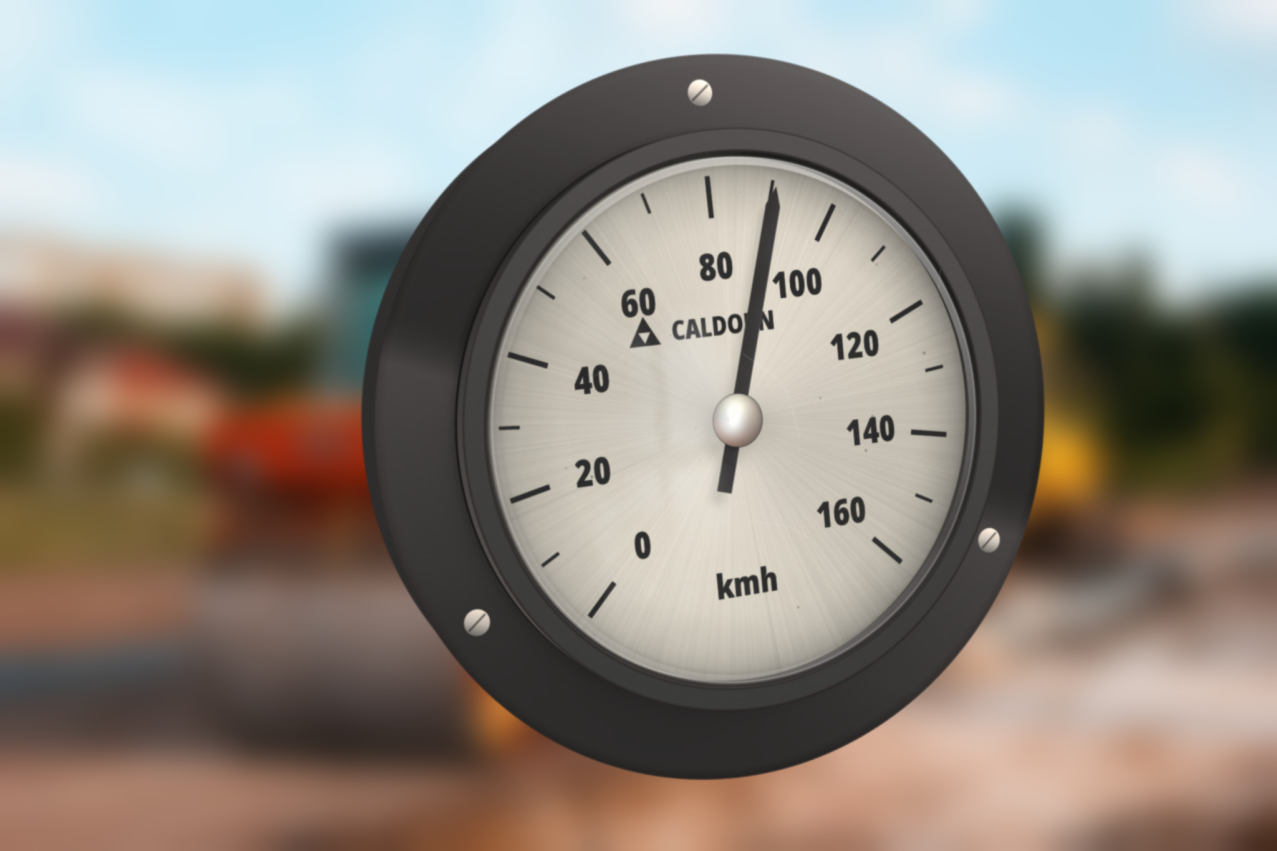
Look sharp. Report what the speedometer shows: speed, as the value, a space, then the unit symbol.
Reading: 90 km/h
